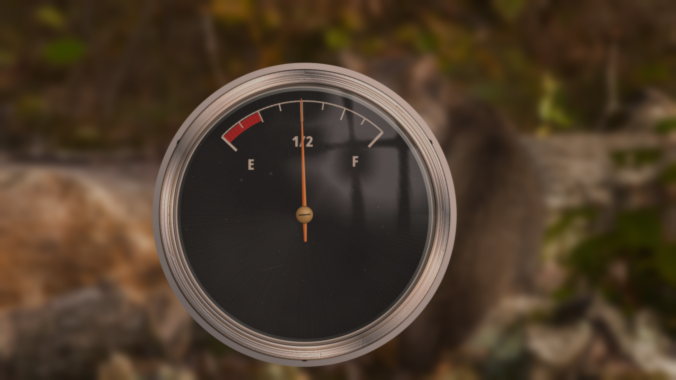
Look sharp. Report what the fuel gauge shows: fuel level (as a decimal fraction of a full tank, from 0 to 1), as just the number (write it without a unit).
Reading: 0.5
